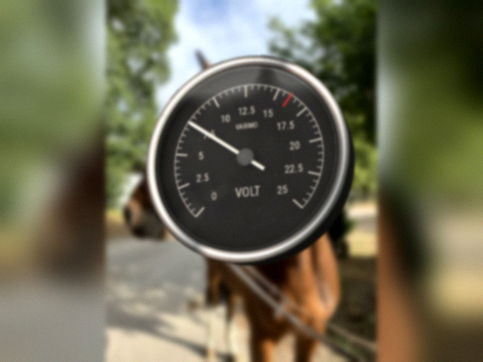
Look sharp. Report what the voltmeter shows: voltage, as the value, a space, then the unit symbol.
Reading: 7.5 V
